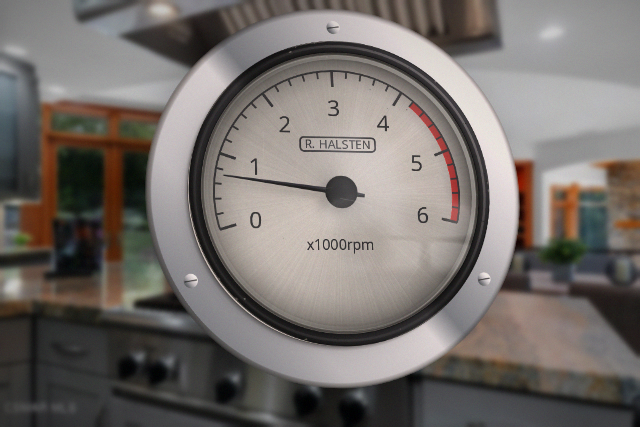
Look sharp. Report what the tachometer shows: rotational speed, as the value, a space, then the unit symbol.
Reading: 700 rpm
